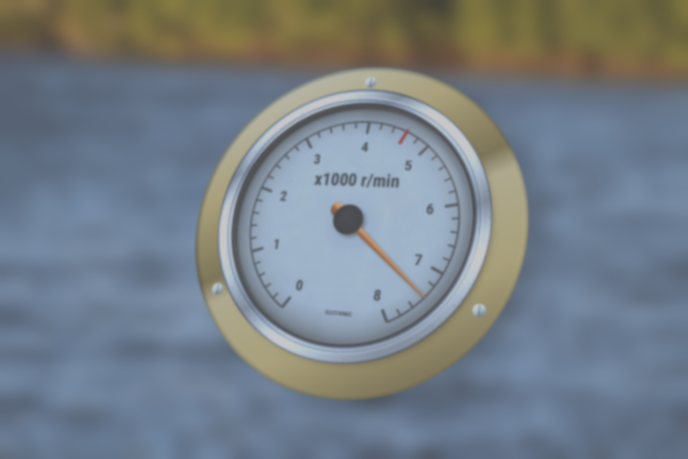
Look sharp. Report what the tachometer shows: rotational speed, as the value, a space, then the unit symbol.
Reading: 7400 rpm
